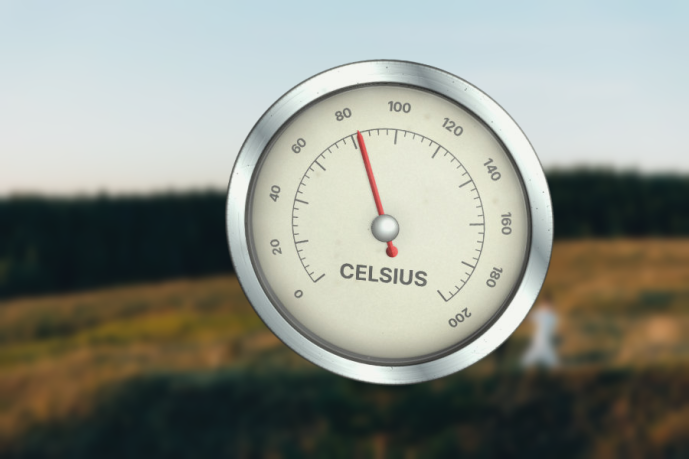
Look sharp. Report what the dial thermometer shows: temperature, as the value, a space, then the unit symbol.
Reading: 84 °C
